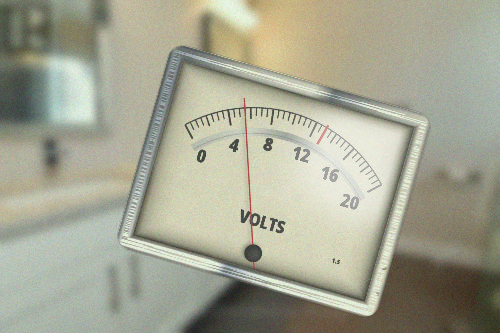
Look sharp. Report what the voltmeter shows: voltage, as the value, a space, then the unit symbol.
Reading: 5.5 V
